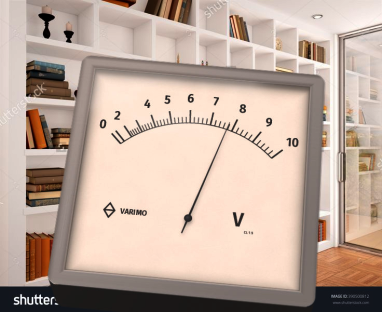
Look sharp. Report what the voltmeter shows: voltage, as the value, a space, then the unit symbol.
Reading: 7.8 V
